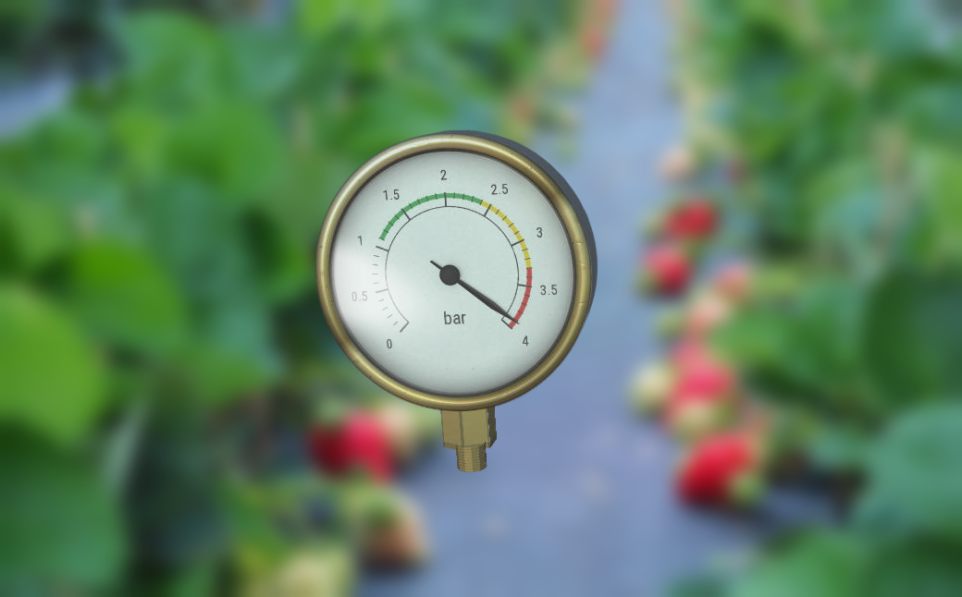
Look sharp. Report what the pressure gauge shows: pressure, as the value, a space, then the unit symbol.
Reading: 3.9 bar
